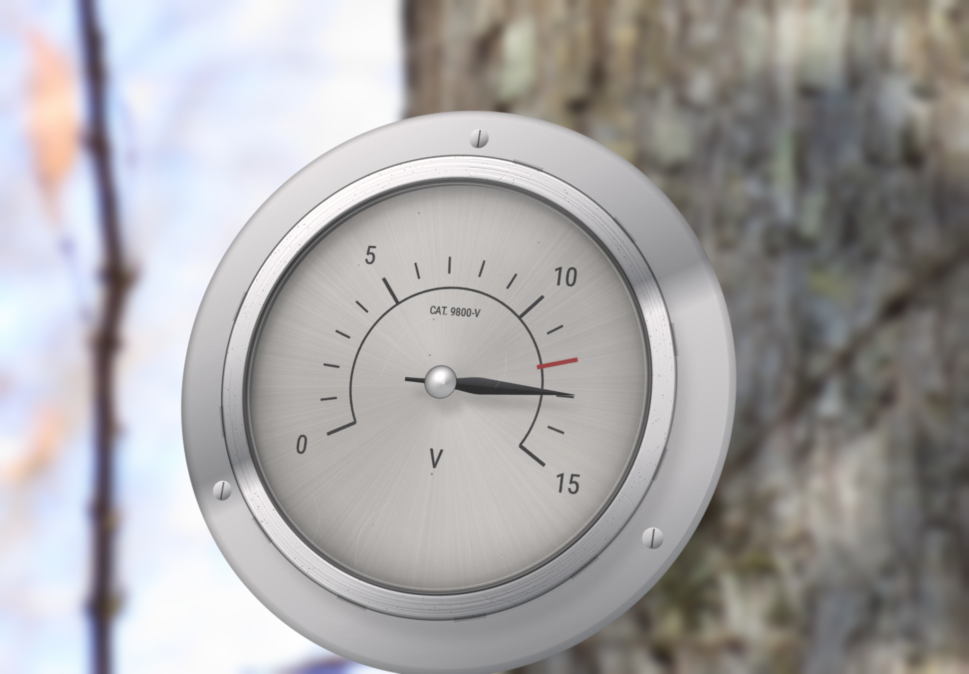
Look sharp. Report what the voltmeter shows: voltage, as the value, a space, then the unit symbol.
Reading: 13 V
